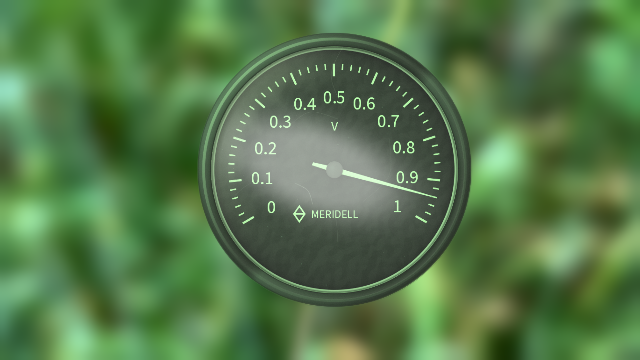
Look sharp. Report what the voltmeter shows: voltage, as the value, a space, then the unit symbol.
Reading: 0.94 V
